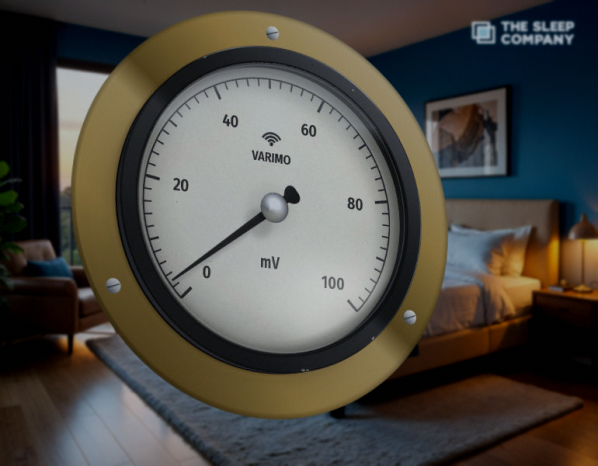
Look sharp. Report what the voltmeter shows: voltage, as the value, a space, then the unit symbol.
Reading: 3 mV
